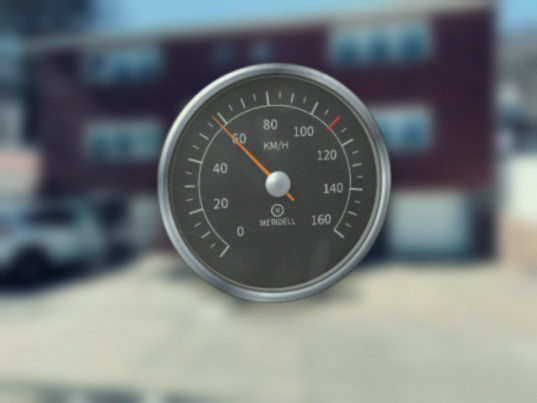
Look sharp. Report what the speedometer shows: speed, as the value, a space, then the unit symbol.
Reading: 57.5 km/h
